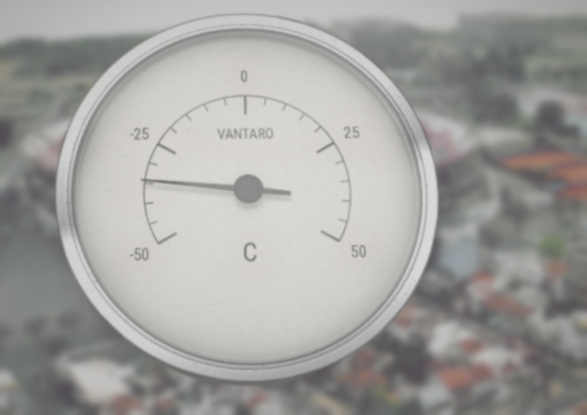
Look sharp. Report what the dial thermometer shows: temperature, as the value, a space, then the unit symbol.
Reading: -35 °C
